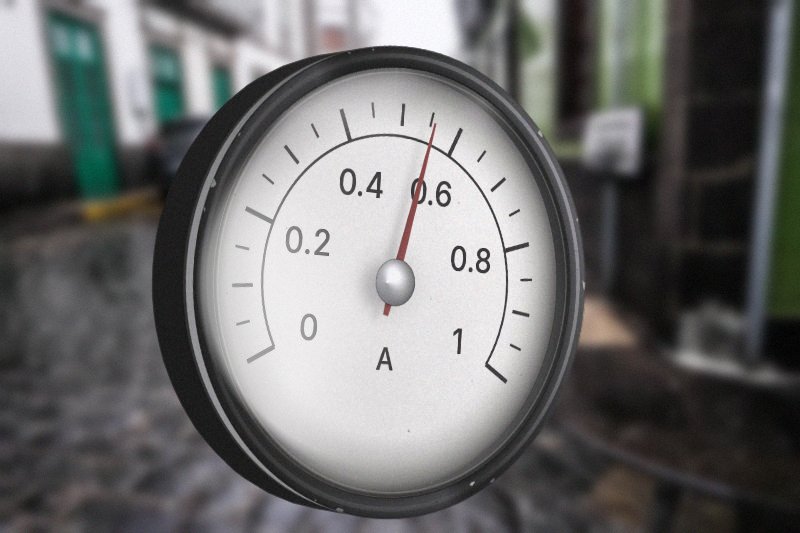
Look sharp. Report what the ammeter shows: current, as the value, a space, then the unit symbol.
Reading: 0.55 A
